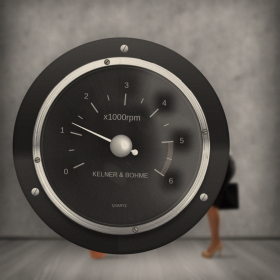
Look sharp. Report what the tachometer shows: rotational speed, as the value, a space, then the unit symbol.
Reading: 1250 rpm
